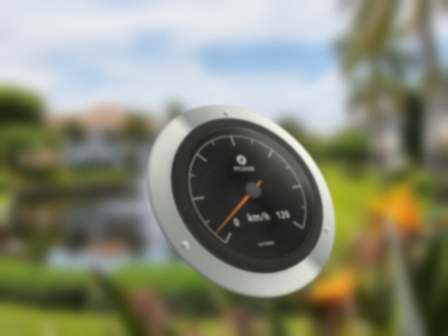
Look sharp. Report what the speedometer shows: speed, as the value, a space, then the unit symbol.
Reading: 5 km/h
